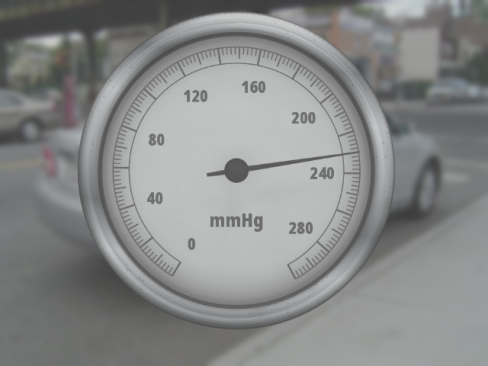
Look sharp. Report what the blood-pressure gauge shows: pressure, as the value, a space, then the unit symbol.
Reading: 230 mmHg
